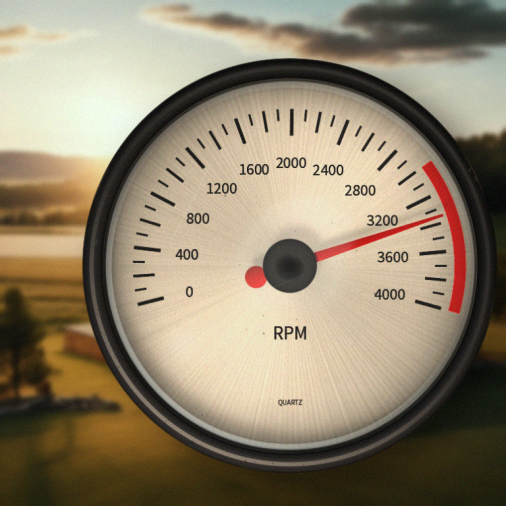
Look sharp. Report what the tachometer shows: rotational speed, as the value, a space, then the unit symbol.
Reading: 3350 rpm
